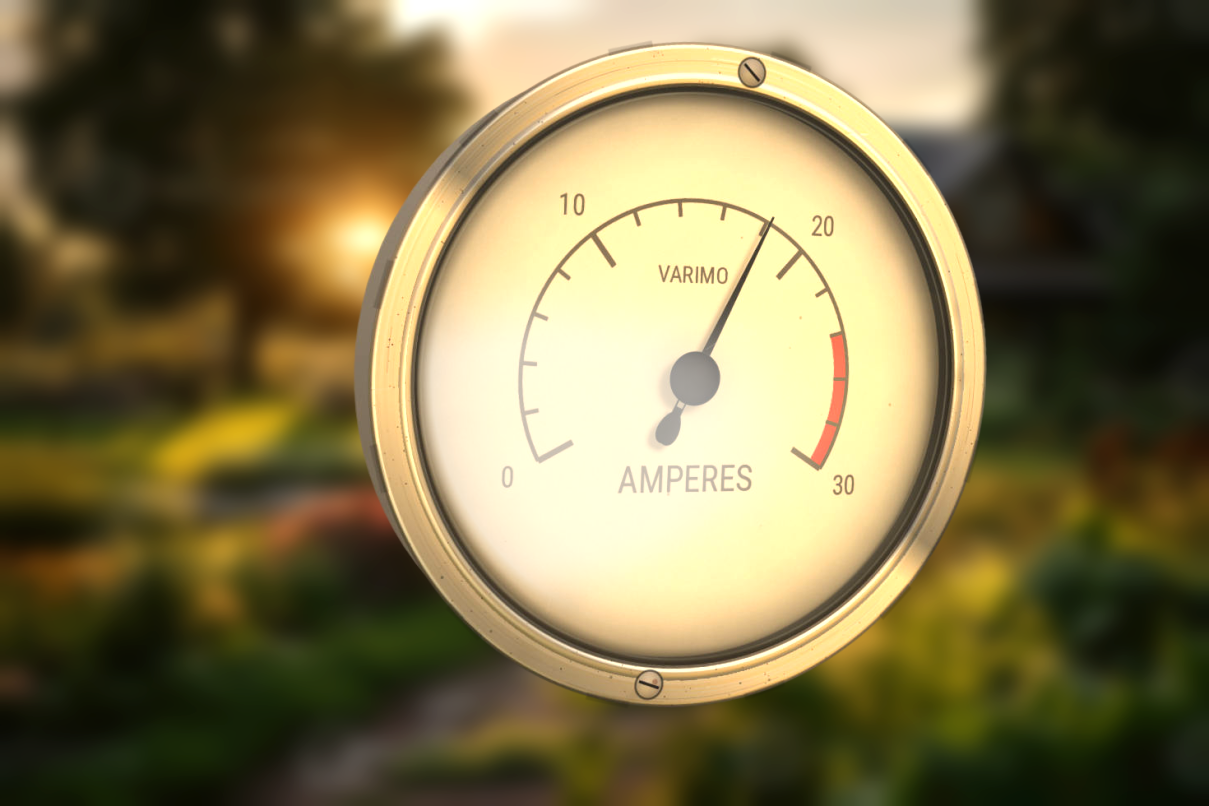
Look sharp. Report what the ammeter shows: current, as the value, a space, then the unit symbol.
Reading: 18 A
